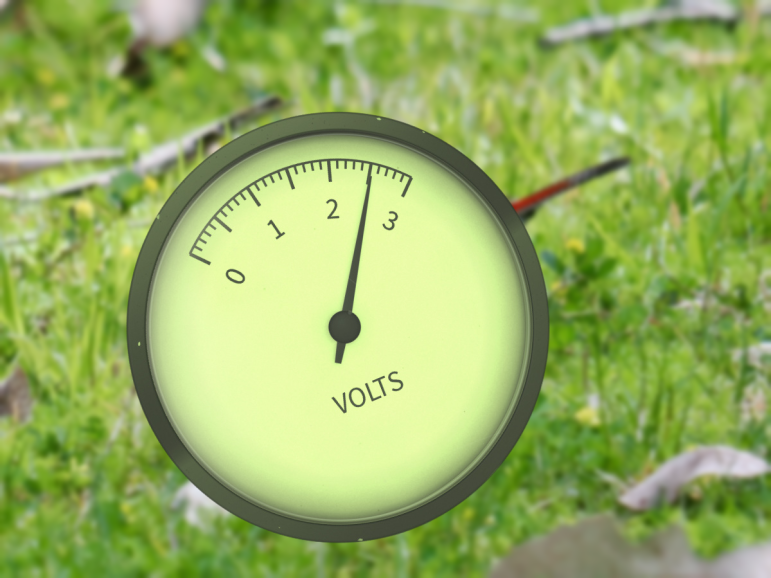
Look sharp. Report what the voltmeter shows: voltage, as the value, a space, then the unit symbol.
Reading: 2.5 V
